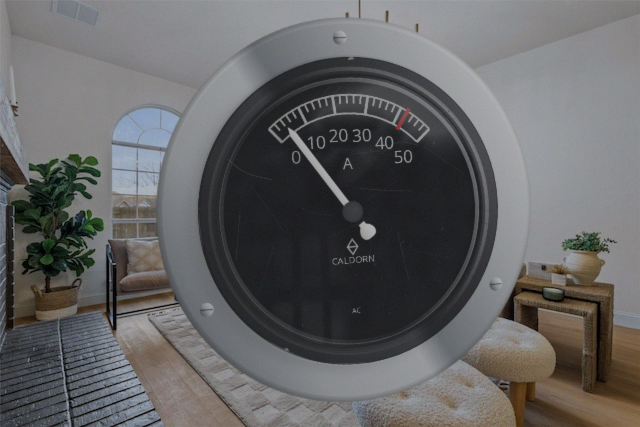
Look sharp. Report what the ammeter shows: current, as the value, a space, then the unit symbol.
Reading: 4 A
